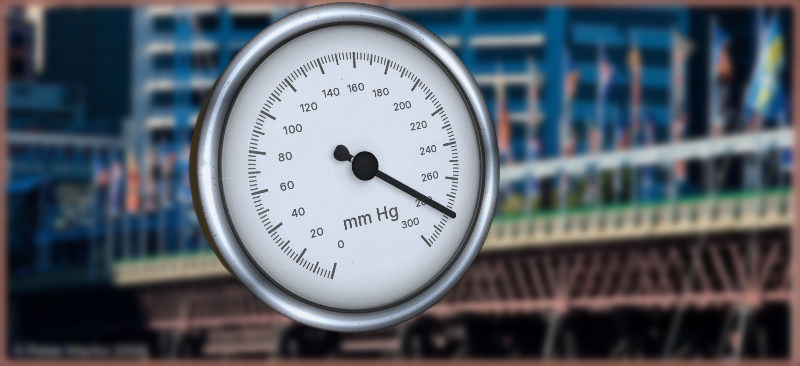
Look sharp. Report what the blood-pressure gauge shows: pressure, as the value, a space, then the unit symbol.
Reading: 280 mmHg
